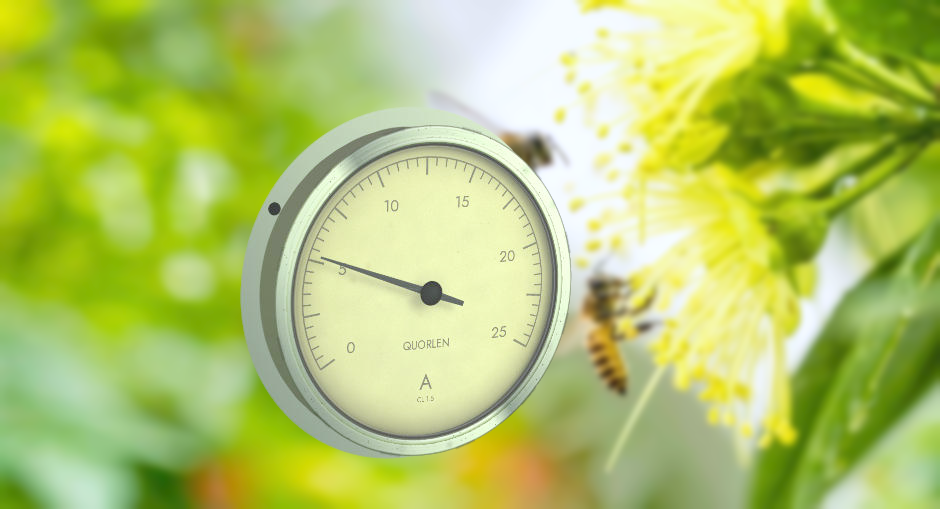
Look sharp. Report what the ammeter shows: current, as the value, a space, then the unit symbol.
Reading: 5.25 A
